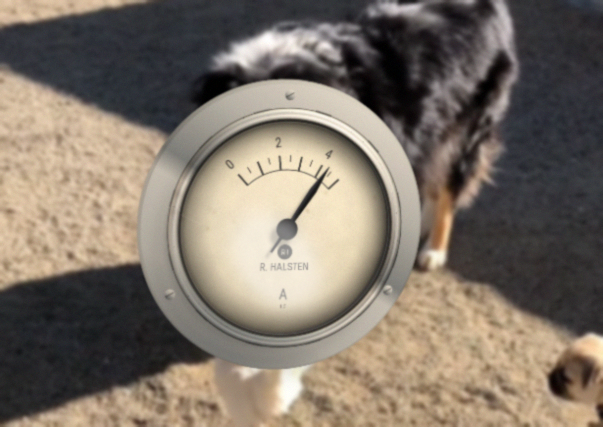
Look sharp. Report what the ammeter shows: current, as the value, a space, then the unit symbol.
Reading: 4.25 A
